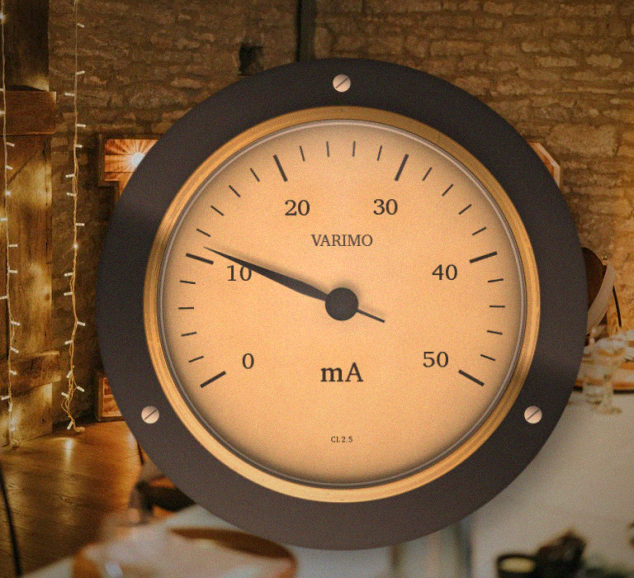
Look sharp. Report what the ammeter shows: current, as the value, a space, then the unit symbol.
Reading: 11 mA
